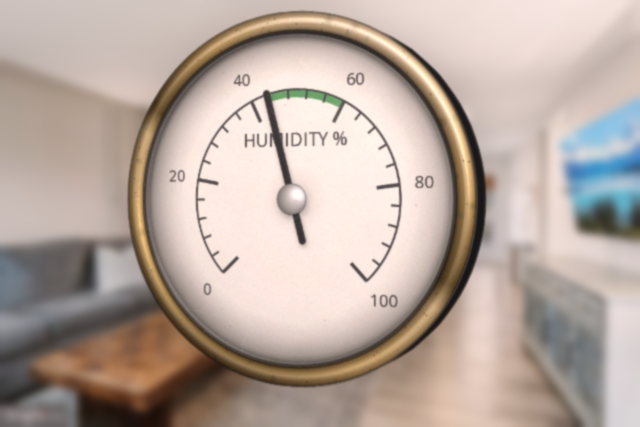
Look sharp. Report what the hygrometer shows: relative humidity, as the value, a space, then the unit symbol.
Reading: 44 %
